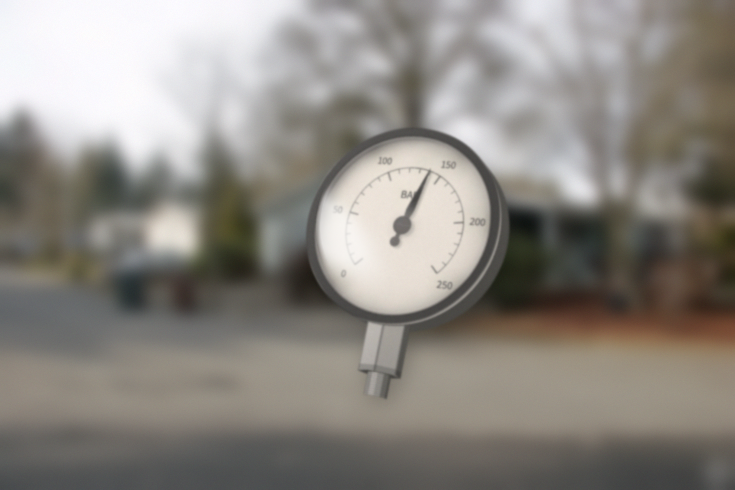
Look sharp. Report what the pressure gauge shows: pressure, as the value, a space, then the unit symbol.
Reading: 140 bar
